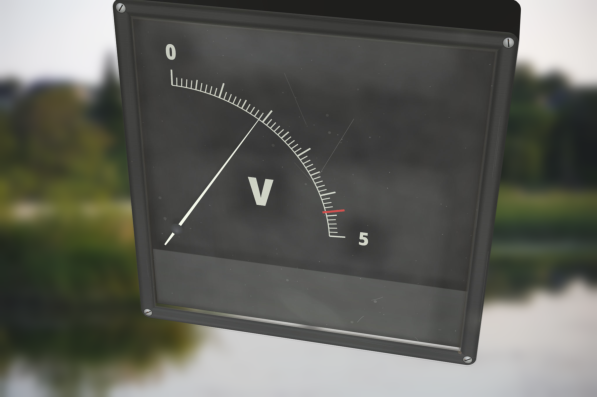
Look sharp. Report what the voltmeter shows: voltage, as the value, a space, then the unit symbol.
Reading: 1.9 V
